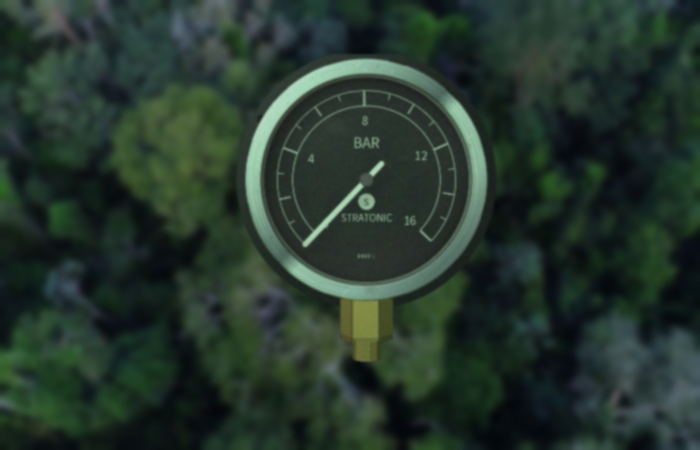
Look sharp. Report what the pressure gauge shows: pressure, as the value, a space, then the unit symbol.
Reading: 0 bar
